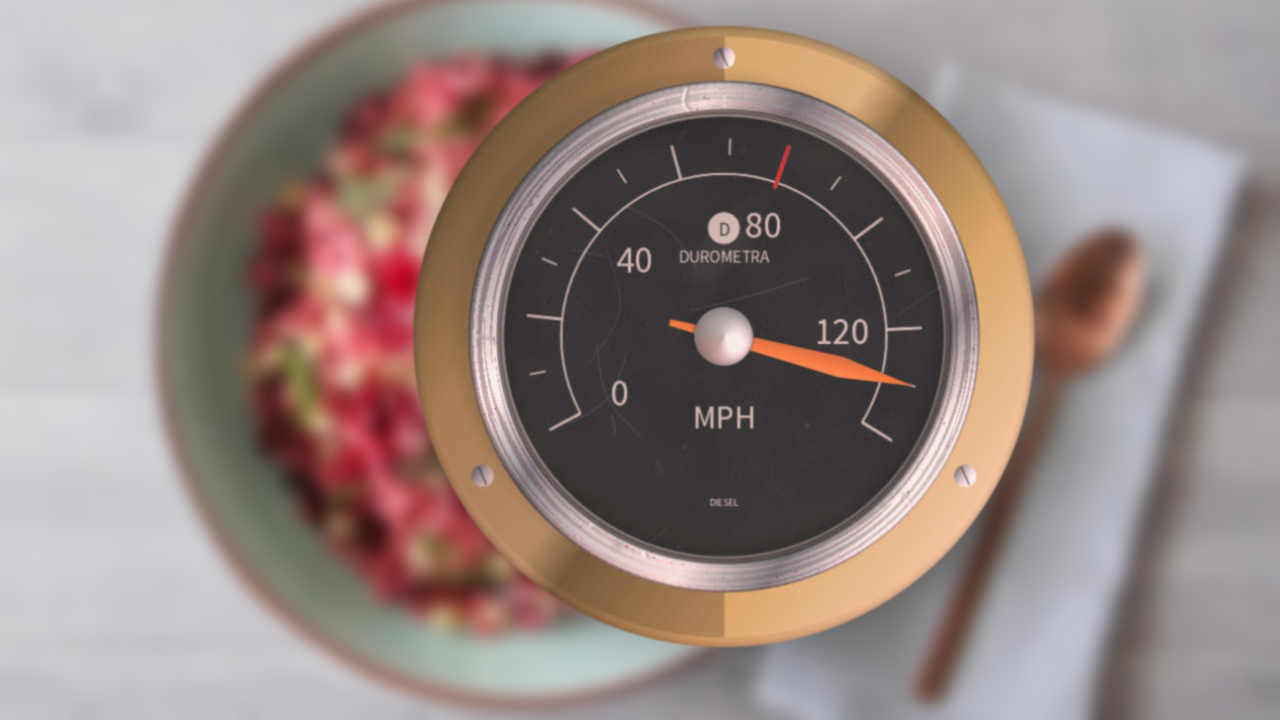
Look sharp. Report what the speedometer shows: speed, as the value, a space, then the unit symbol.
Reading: 130 mph
